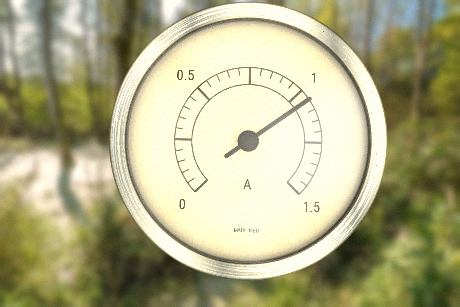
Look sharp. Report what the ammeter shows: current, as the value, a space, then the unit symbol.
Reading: 1.05 A
